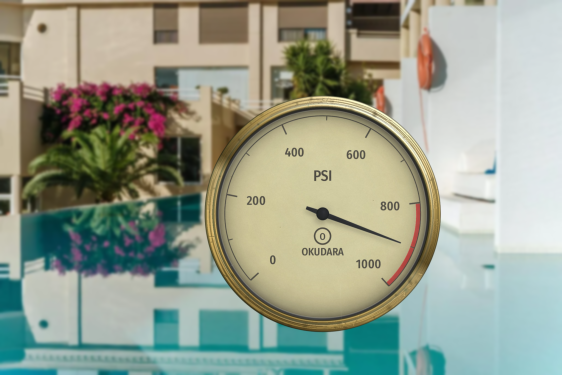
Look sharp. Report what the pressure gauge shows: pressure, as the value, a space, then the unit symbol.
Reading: 900 psi
